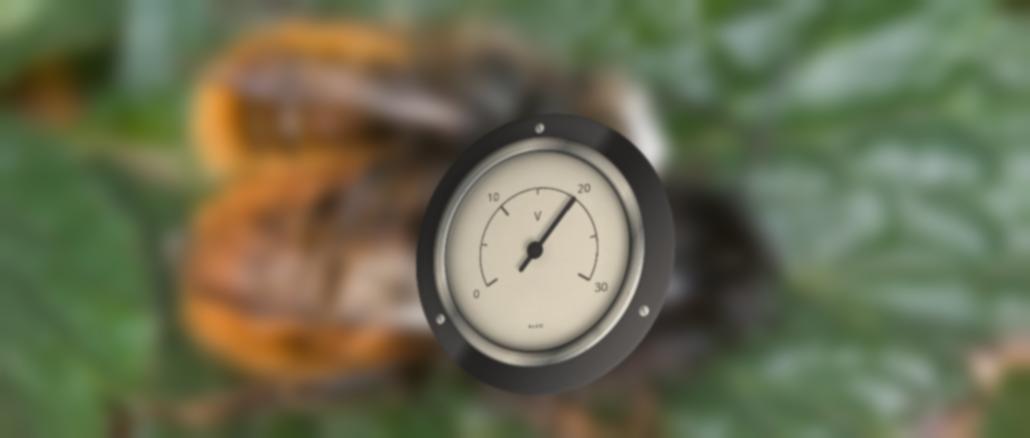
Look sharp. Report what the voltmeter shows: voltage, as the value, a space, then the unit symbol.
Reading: 20 V
